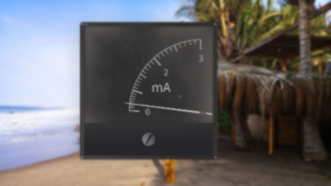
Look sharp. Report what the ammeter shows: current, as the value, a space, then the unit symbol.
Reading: 0.5 mA
